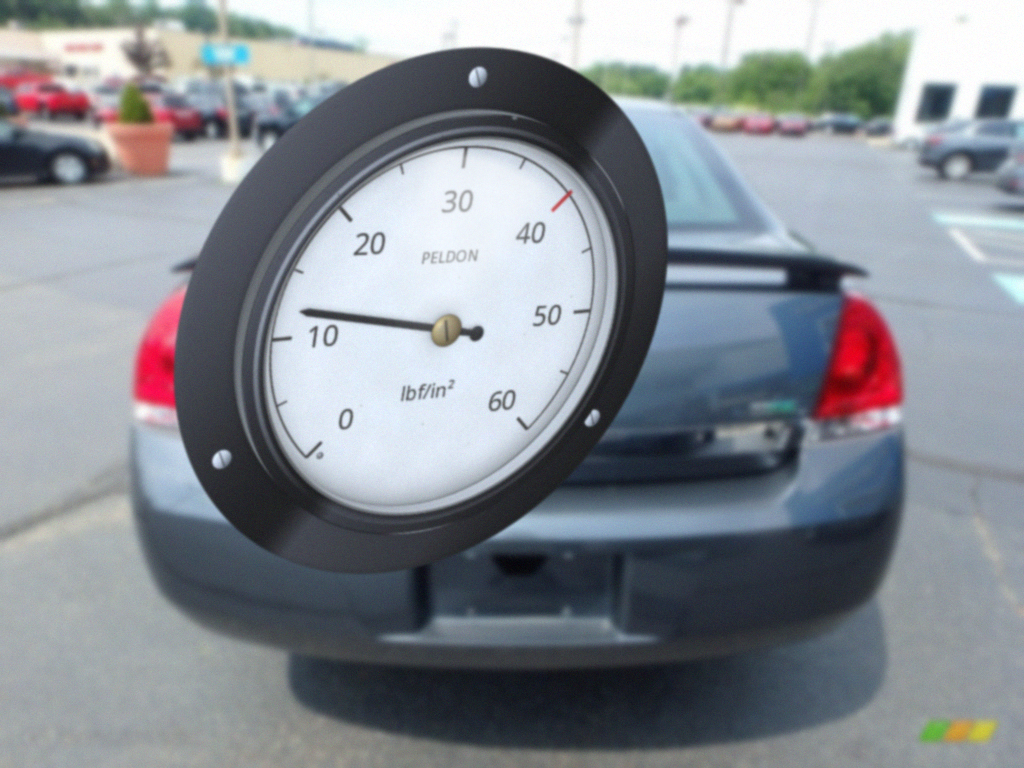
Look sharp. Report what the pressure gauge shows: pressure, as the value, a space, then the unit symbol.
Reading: 12.5 psi
